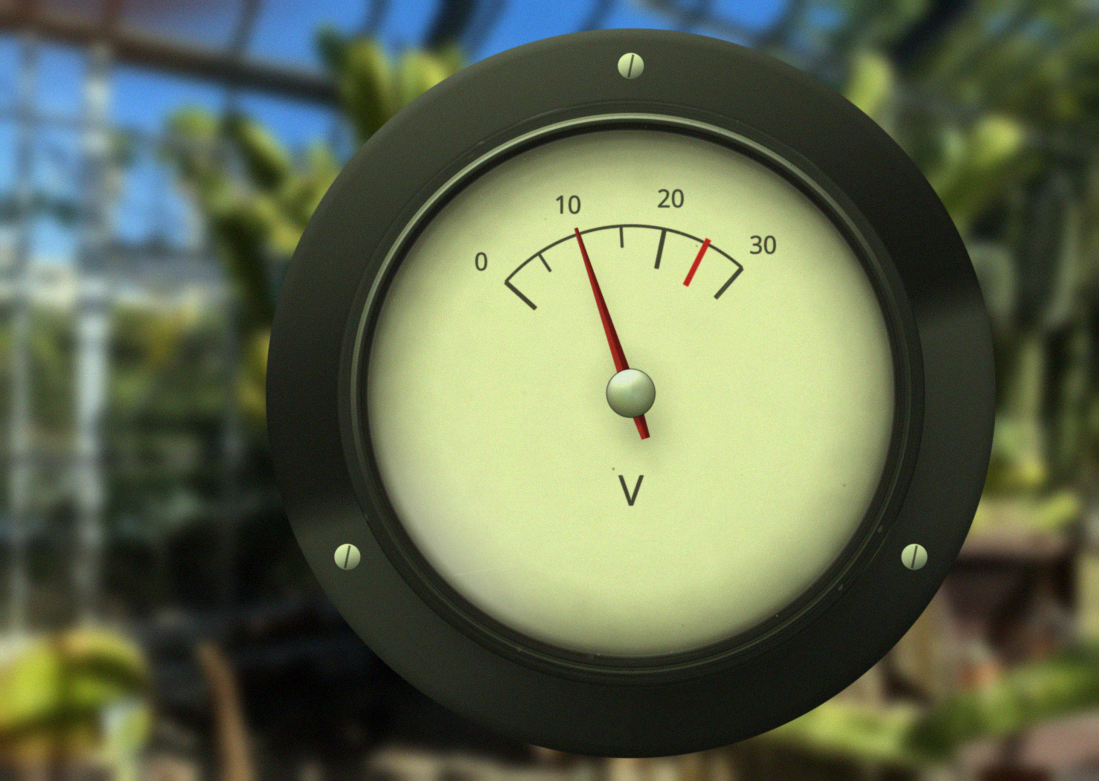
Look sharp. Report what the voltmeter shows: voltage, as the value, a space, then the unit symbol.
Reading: 10 V
